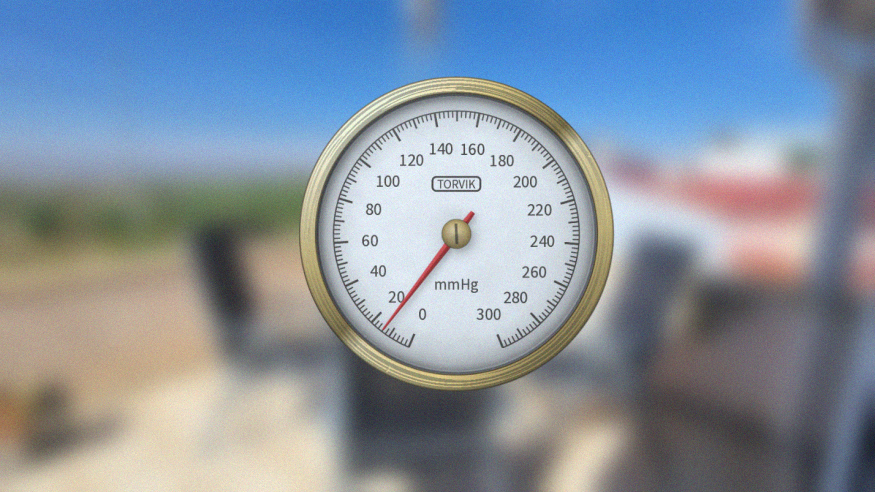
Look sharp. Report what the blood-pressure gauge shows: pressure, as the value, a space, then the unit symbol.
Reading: 14 mmHg
